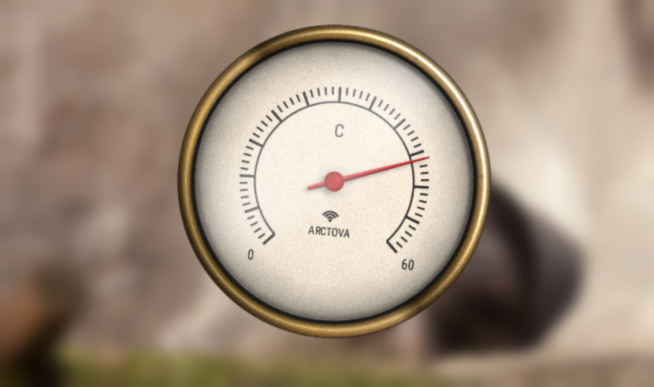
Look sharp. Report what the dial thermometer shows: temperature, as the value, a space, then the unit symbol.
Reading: 46 °C
